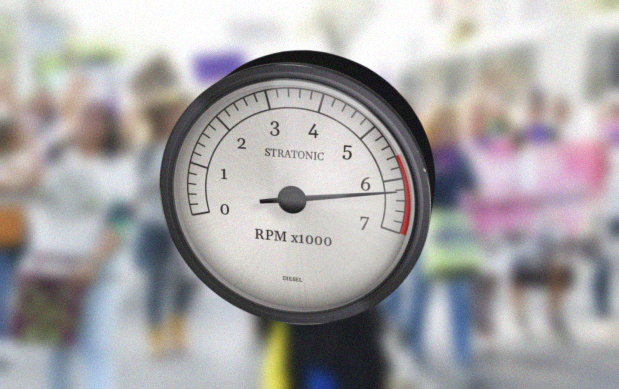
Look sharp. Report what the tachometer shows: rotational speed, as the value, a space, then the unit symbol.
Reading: 6200 rpm
